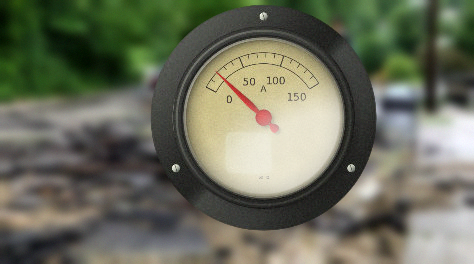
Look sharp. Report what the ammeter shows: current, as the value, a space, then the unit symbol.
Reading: 20 A
